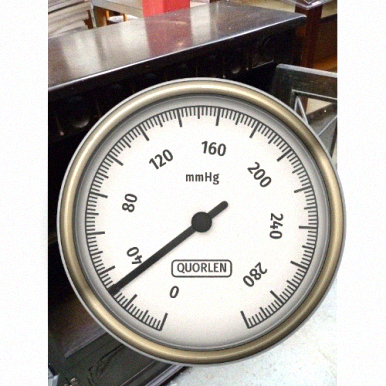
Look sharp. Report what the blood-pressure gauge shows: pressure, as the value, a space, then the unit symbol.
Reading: 30 mmHg
